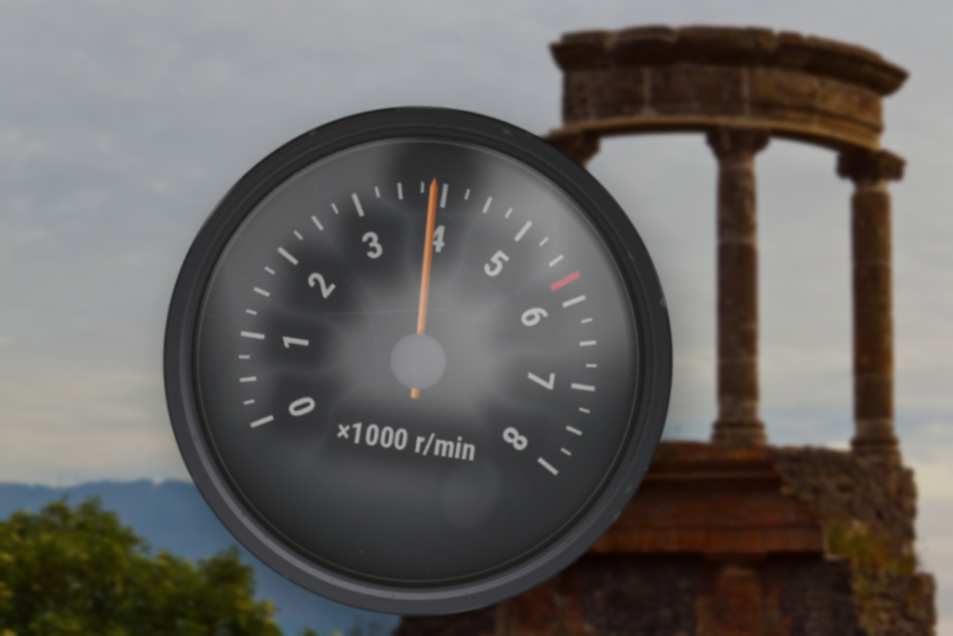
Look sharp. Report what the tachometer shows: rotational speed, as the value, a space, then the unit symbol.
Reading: 3875 rpm
